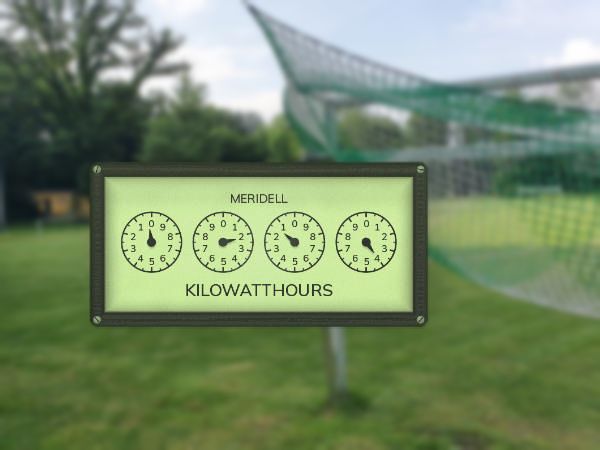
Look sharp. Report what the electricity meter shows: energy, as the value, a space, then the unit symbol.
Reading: 214 kWh
